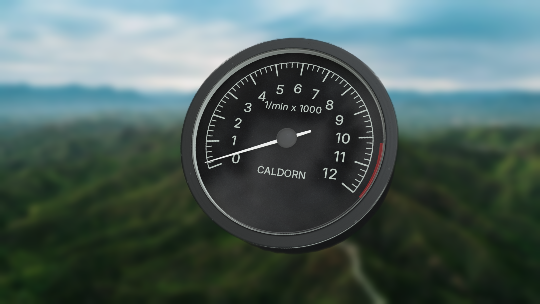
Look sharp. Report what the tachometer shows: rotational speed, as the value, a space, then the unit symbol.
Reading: 200 rpm
